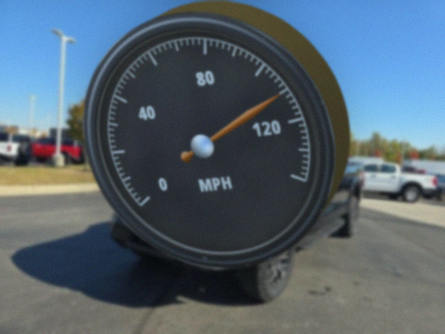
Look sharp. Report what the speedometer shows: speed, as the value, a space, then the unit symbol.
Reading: 110 mph
